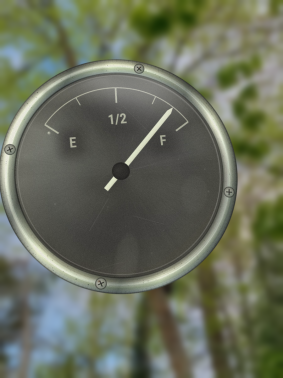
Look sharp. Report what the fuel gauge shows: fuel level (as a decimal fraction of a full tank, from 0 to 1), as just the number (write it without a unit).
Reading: 0.875
